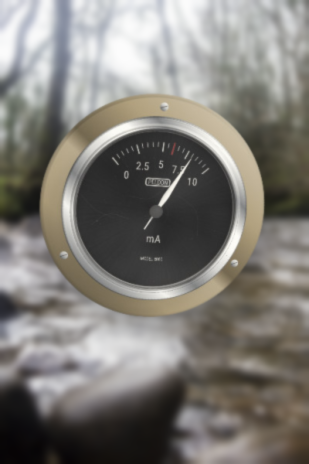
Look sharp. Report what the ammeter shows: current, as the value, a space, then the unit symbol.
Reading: 8 mA
